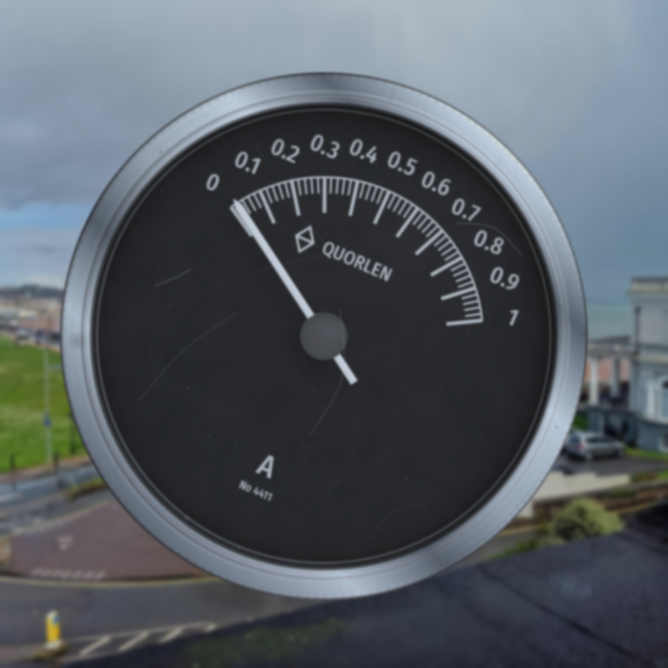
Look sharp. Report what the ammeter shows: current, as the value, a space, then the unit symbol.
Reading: 0.02 A
